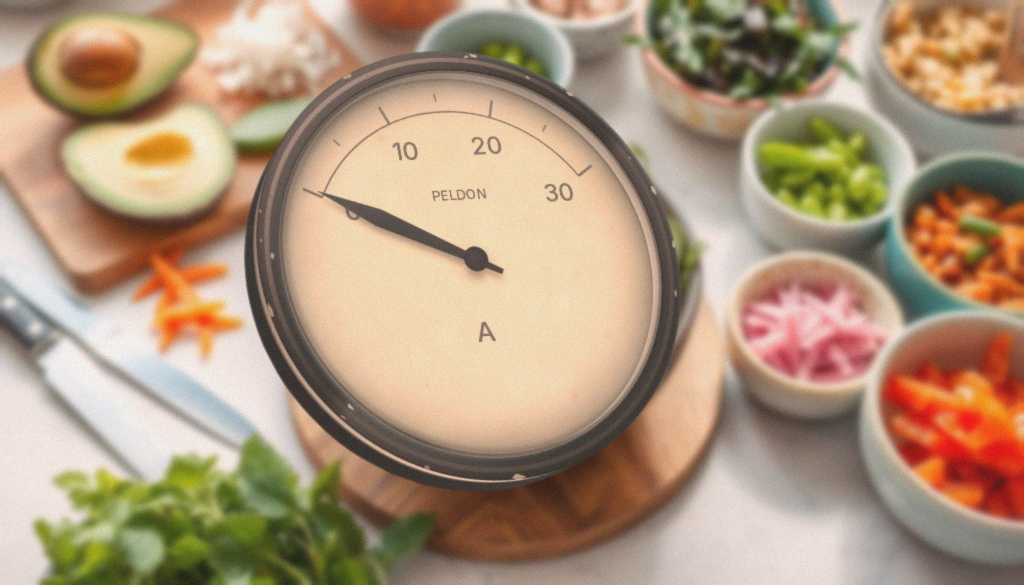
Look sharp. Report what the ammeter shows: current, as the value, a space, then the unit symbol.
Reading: 0 A
